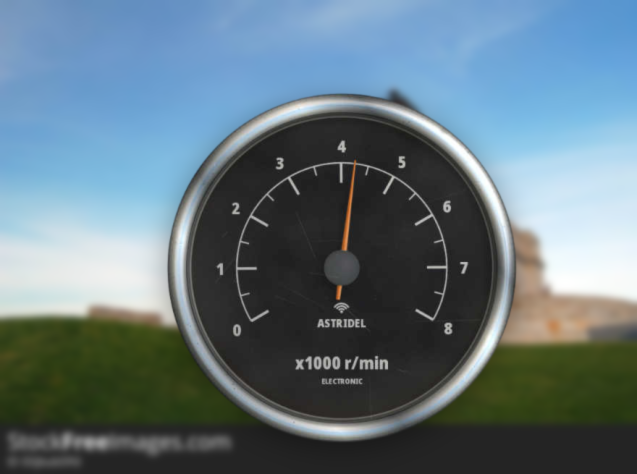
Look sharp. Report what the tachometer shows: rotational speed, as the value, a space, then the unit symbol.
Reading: 4250 rpm
